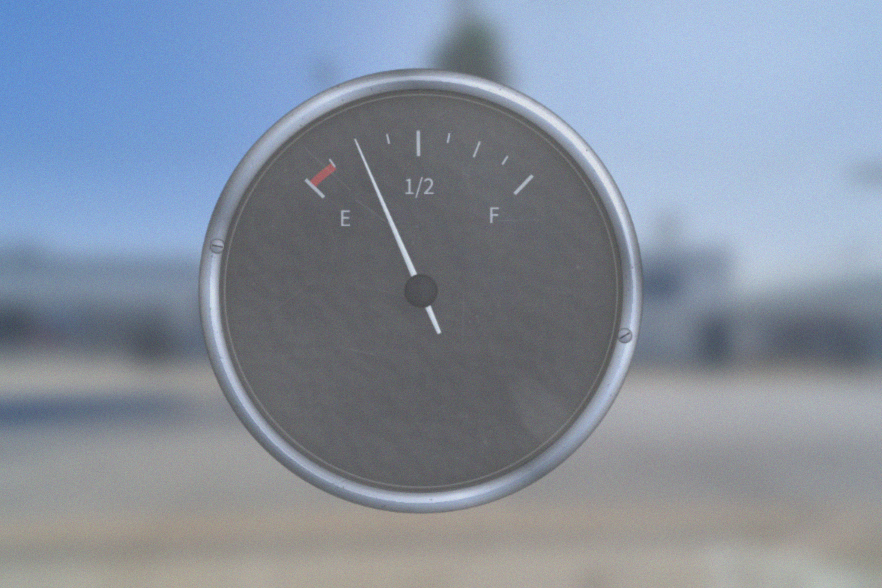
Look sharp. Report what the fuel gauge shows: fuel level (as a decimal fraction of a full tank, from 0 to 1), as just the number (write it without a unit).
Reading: 0.25
